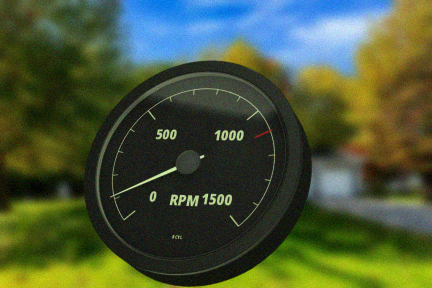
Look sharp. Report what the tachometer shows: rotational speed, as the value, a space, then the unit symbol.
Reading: 100 rpm
